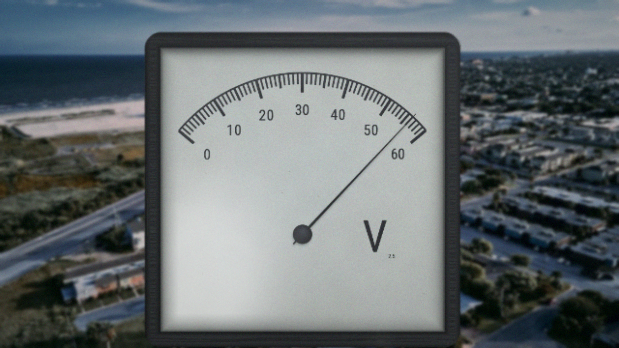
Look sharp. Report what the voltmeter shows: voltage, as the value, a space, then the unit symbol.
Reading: 56 V
